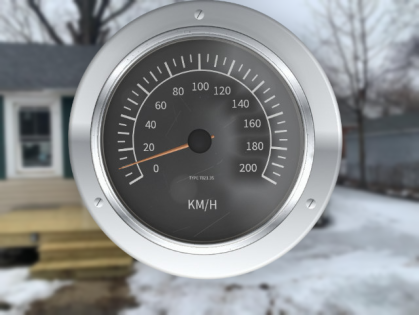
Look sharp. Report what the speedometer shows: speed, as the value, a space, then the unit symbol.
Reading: 10 km/h
